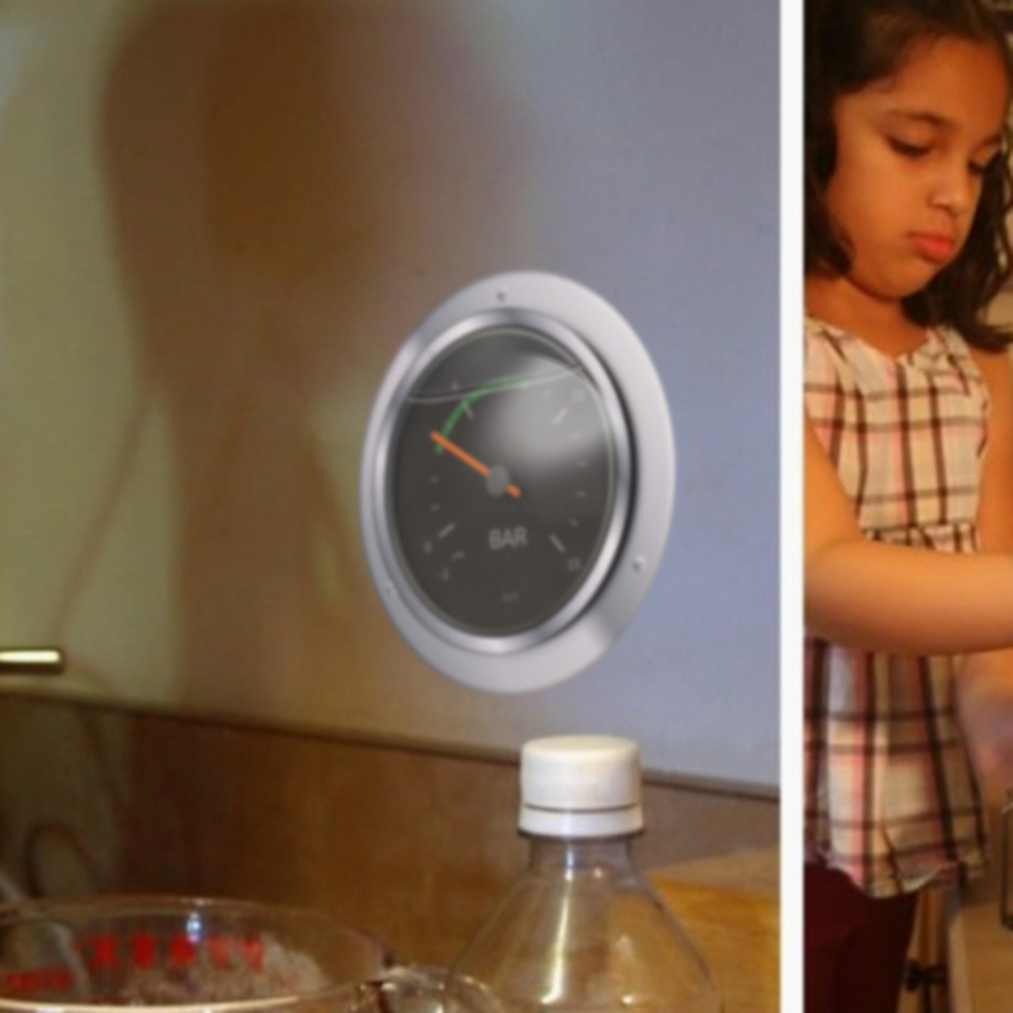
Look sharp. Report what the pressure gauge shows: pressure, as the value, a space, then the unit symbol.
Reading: 3.5 bar
